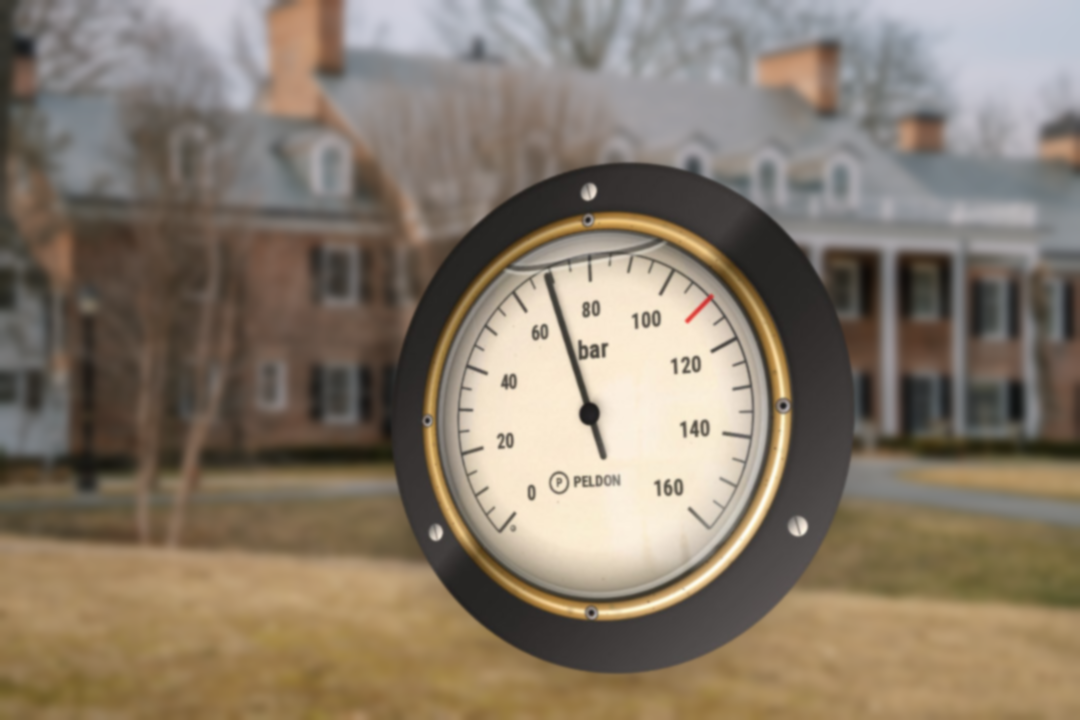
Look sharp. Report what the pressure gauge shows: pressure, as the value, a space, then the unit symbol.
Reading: 70 bar
